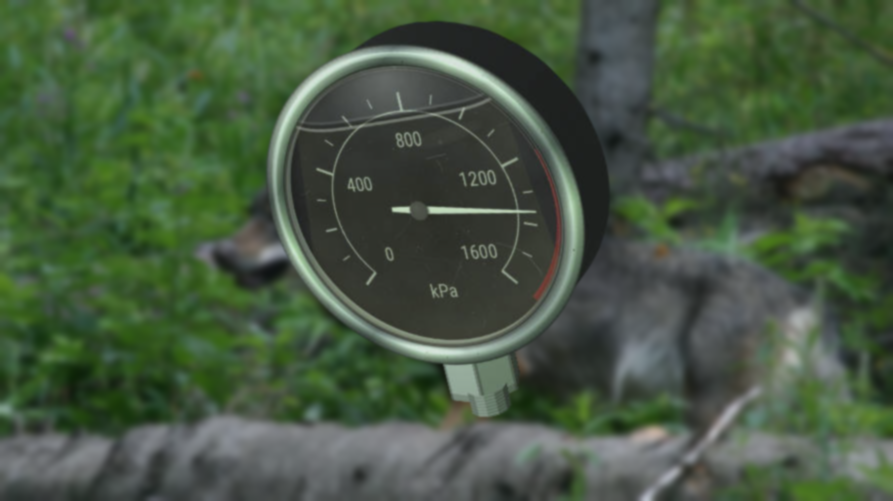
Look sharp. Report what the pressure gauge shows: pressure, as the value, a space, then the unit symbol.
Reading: 1350 kPa
